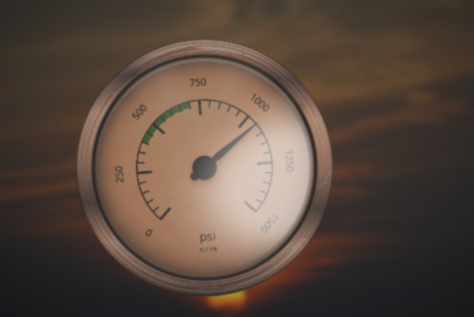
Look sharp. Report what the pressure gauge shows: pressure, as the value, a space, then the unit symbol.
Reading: 1050 psi
